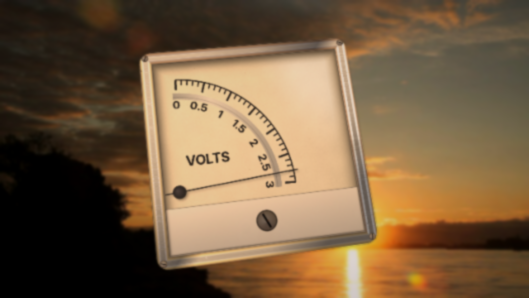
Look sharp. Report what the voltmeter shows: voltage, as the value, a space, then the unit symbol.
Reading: 2.8 V
